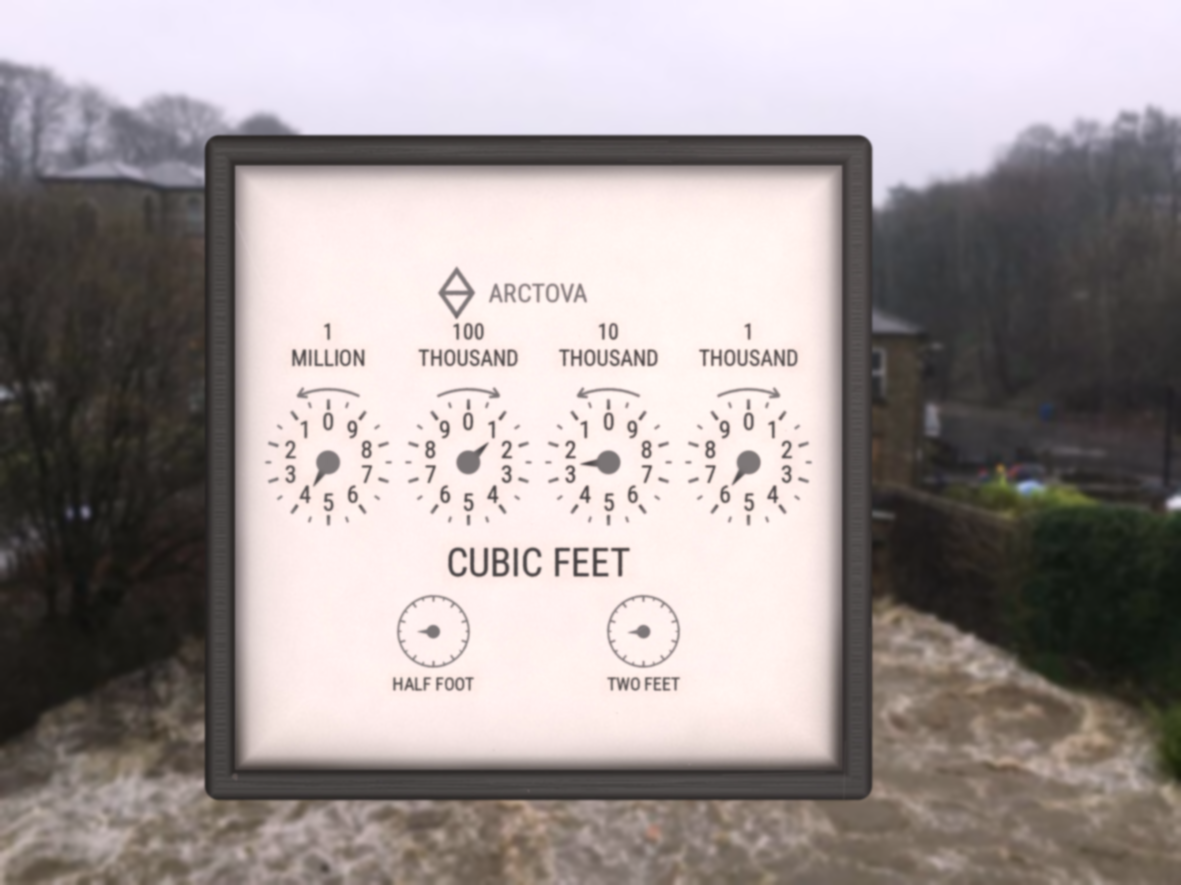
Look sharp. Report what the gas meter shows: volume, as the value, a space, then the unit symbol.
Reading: 412600 ft³
